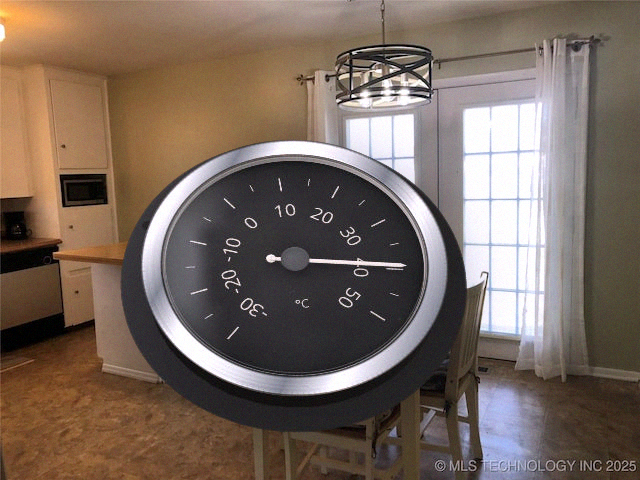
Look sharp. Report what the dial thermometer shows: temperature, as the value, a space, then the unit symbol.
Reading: 40 °C
